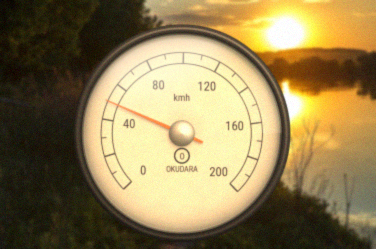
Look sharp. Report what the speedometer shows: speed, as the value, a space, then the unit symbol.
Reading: 50 km/h
